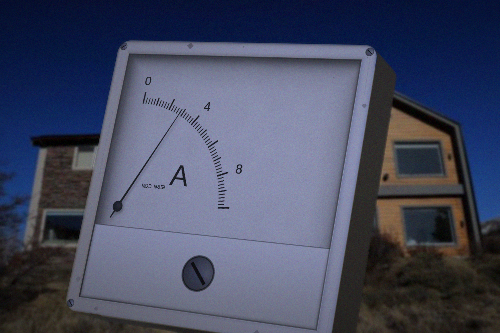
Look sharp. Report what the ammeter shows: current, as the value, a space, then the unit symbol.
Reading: 3 A
